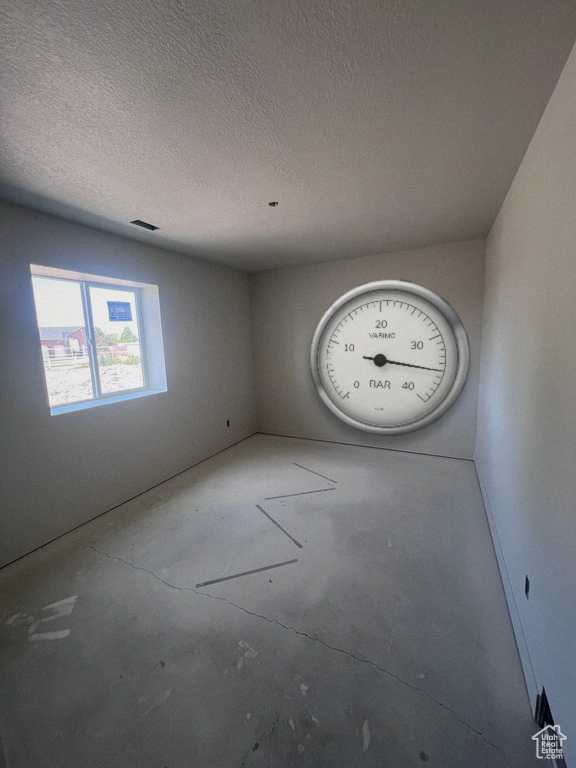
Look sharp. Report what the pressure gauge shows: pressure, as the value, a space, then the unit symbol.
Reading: 35 bar
